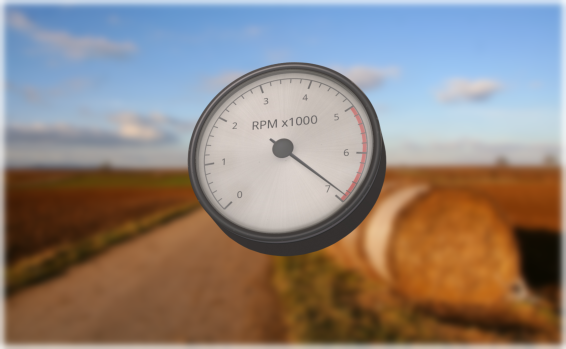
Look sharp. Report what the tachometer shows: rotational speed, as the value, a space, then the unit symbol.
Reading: 6900 rpm
